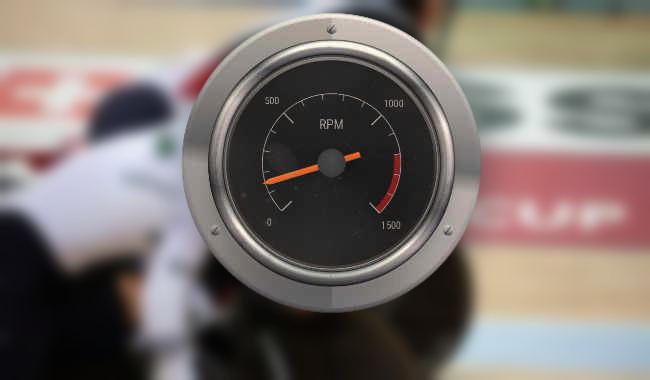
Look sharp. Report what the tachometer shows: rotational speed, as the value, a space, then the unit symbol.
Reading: 150 rpm
